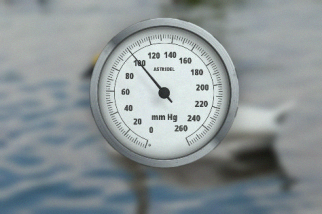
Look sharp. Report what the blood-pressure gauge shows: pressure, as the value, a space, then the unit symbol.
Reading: 100 mmHg
